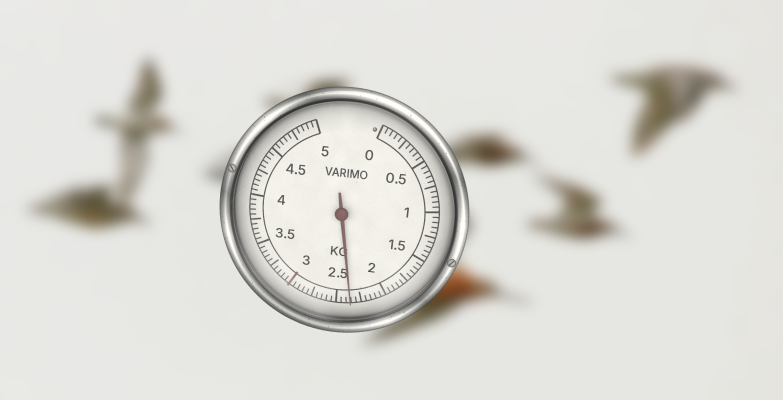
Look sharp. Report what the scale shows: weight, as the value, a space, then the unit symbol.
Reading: 2.35 kg
